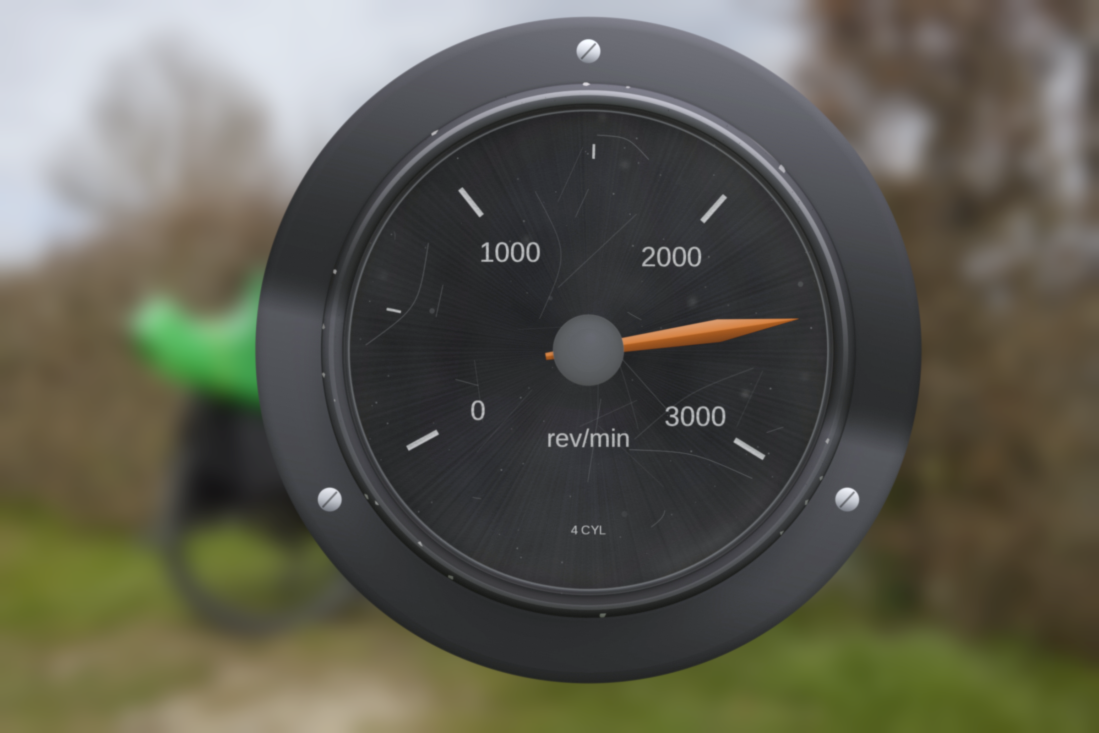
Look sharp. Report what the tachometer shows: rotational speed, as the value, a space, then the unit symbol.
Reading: 2500 rpm
